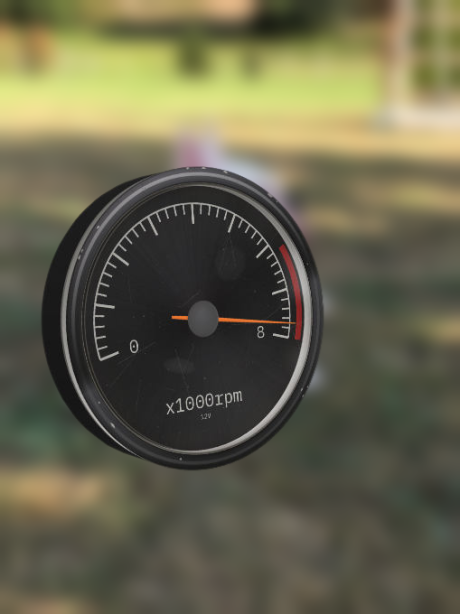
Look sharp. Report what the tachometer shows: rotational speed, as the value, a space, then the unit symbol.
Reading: 7700 rpm
